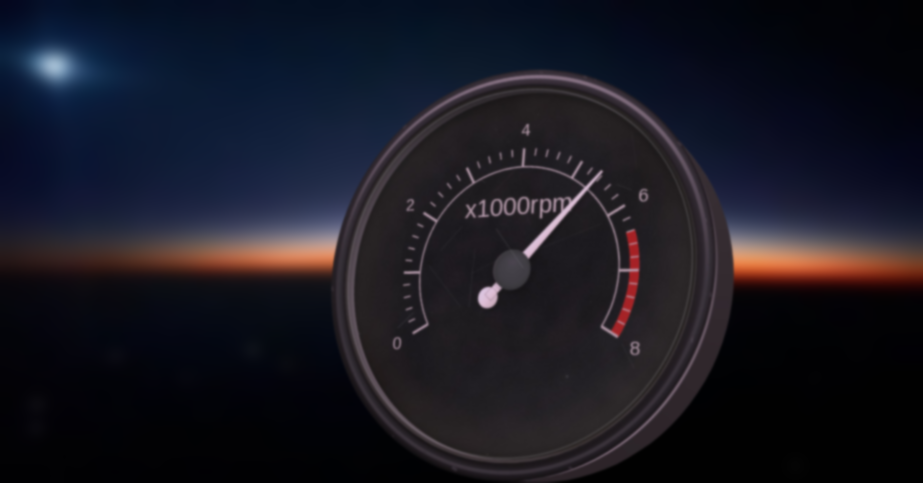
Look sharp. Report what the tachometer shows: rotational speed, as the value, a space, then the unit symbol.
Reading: 5400 rpm
